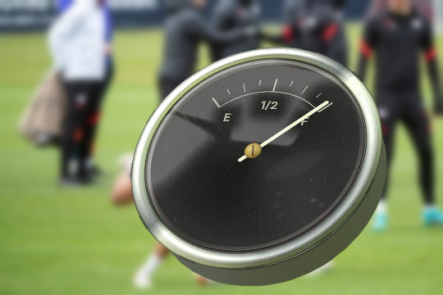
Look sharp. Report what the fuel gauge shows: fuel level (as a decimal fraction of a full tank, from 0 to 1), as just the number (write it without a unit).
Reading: 1
